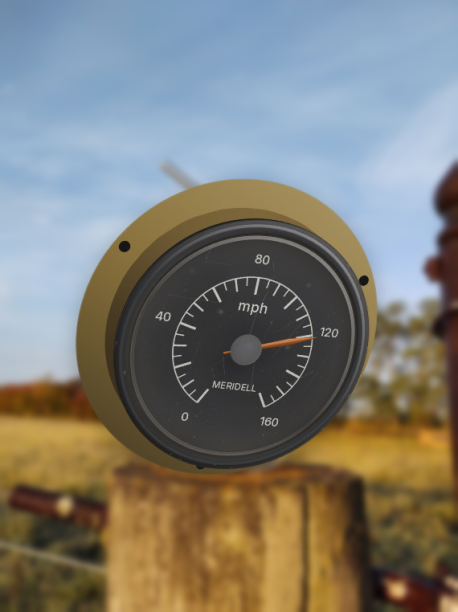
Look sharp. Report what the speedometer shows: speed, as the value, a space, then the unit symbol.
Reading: 120 mph
